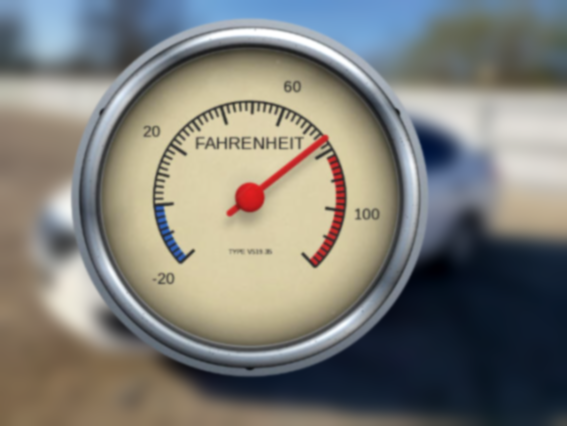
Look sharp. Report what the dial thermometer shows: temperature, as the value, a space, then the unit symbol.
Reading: 76 °F
